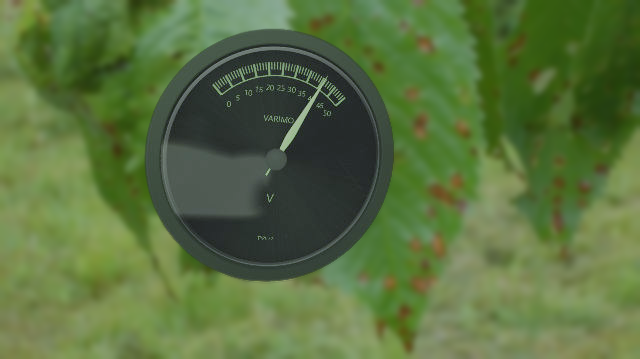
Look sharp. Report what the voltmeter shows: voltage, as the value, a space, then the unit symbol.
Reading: 40 V
